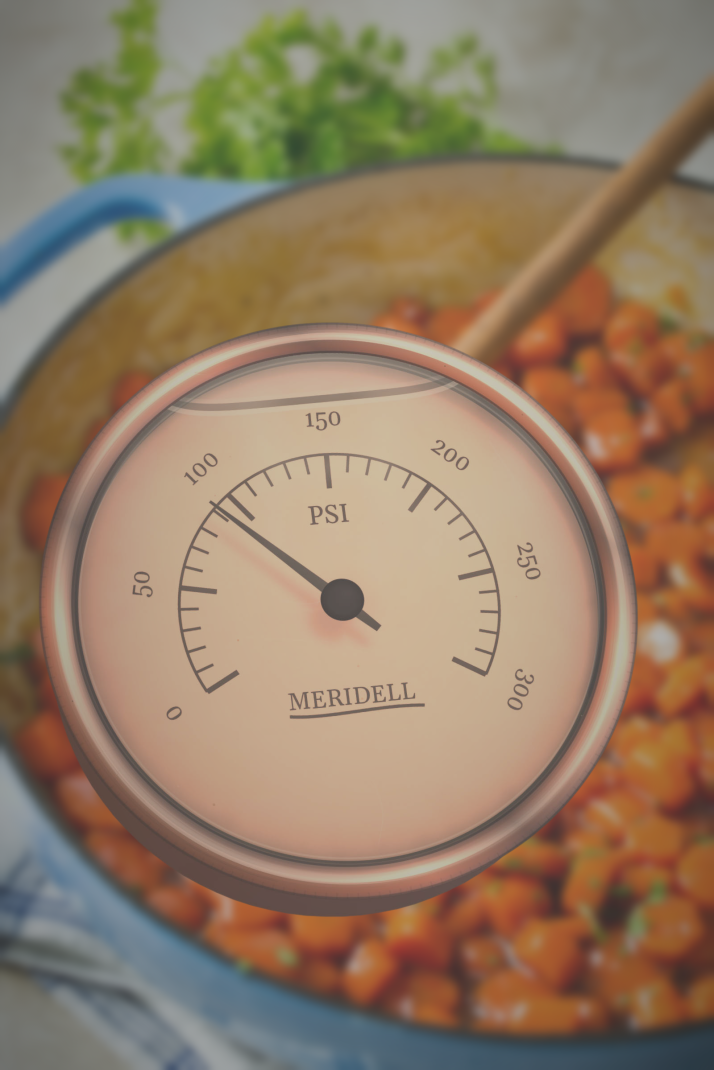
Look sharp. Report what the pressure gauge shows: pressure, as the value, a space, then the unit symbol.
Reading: 90 psi
